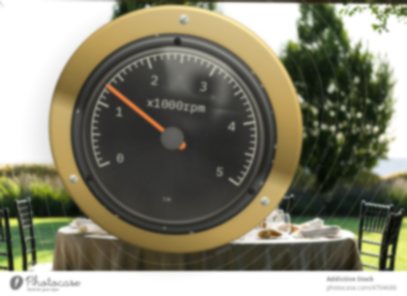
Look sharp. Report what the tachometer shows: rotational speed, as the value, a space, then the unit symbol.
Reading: 1300 rpm
